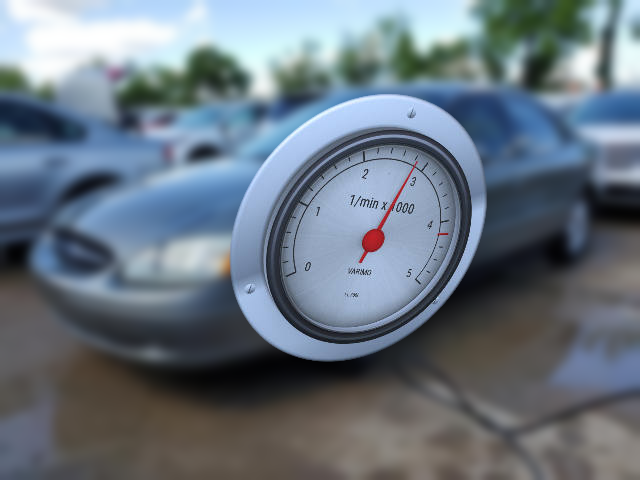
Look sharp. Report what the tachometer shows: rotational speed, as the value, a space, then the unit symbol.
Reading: 2800 rpm
